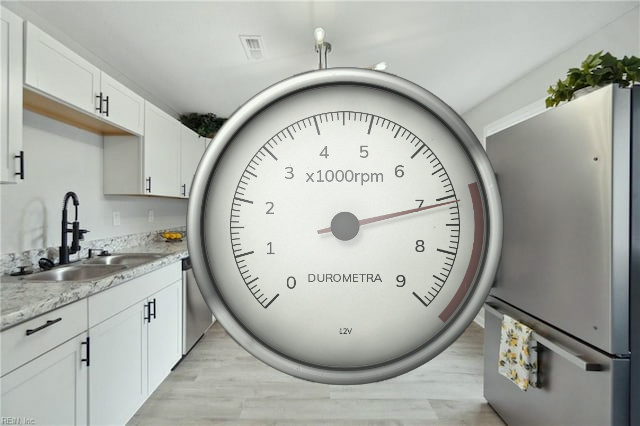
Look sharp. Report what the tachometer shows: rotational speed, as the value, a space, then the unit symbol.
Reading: 7100 rpm
